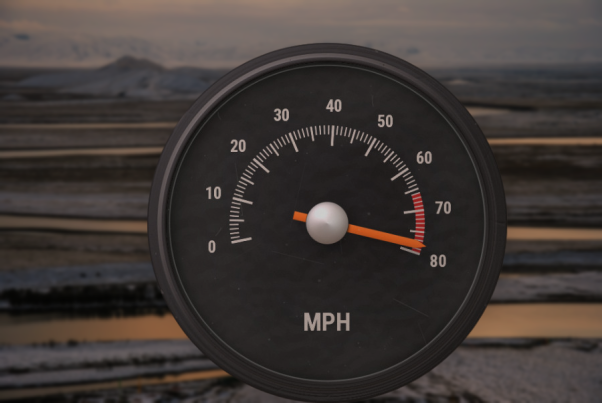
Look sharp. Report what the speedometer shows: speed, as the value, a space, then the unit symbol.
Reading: 78 mph
